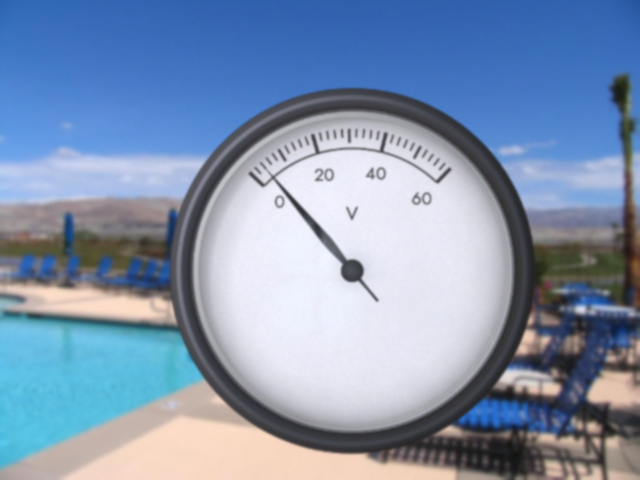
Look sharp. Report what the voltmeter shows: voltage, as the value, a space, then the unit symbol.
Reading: 4 V
